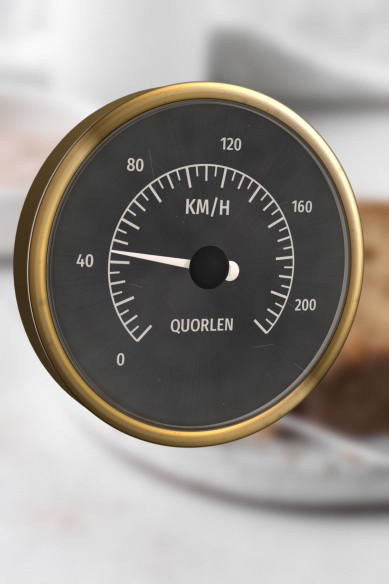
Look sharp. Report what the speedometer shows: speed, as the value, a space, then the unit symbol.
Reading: 45 km/h
